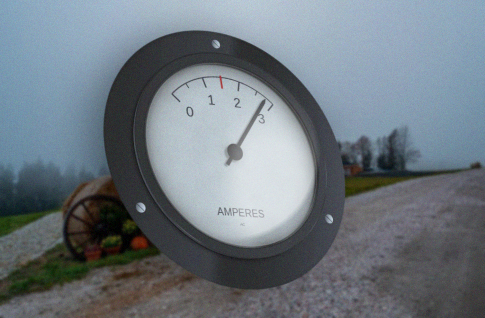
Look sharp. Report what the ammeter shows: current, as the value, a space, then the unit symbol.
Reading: 2.75 A
